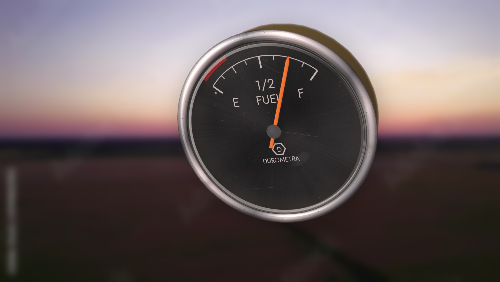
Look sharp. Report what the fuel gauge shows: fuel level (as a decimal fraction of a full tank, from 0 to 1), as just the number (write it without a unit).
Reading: 0.75
